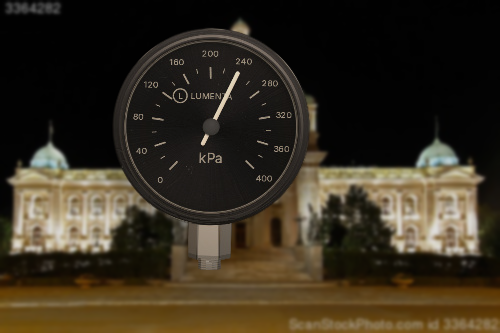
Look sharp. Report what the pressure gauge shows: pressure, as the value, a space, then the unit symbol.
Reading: 240 kPa
